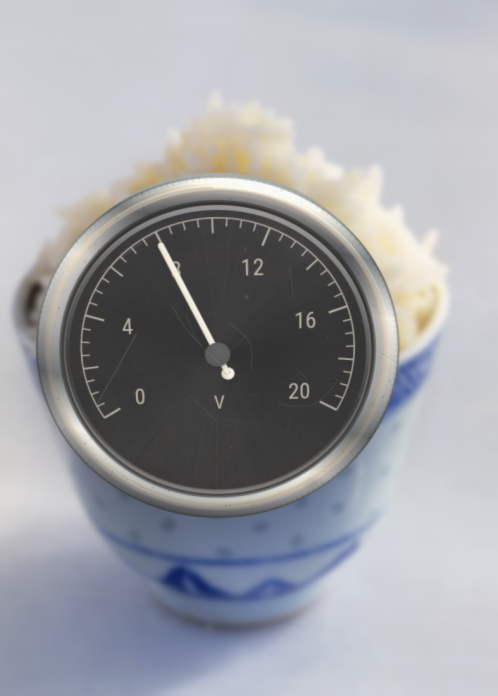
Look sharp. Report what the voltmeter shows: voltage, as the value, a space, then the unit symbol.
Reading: 8 V
